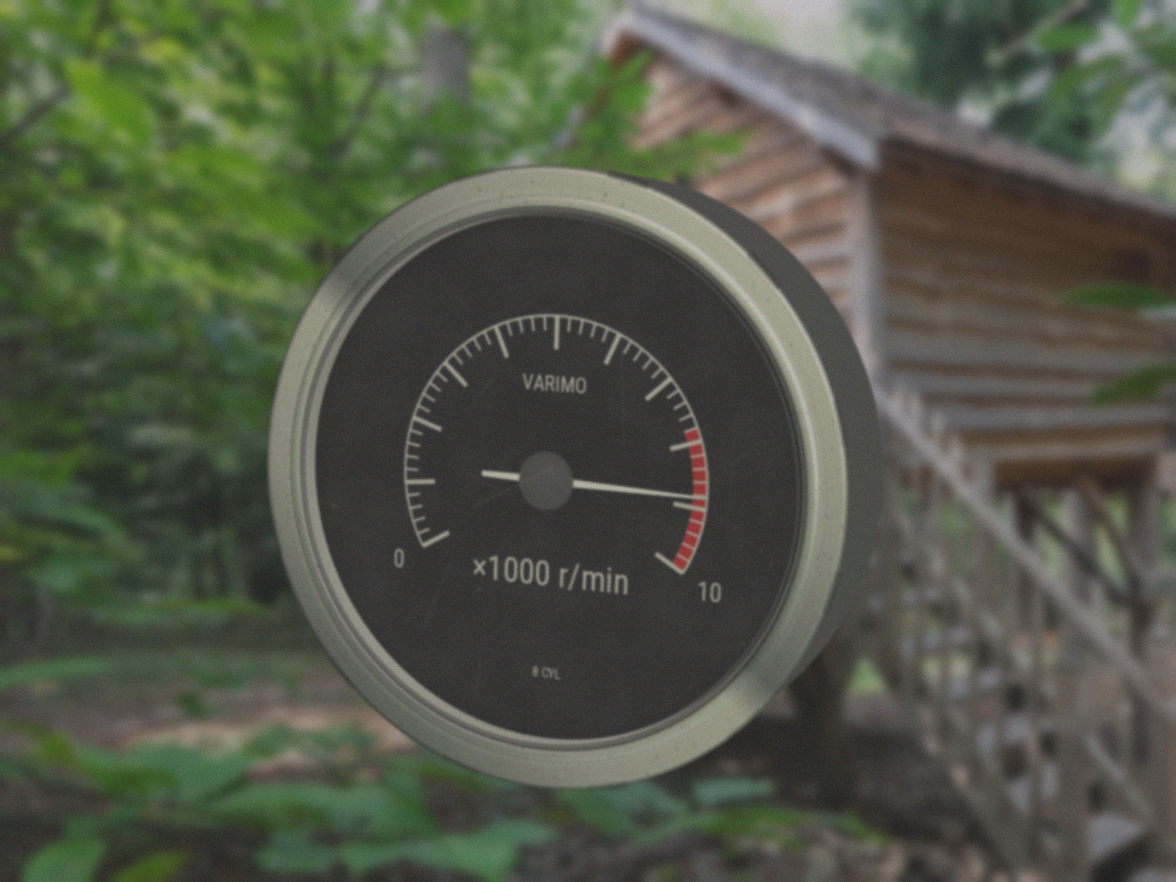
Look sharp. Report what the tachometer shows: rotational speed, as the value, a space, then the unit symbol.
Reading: 8800 rpm
